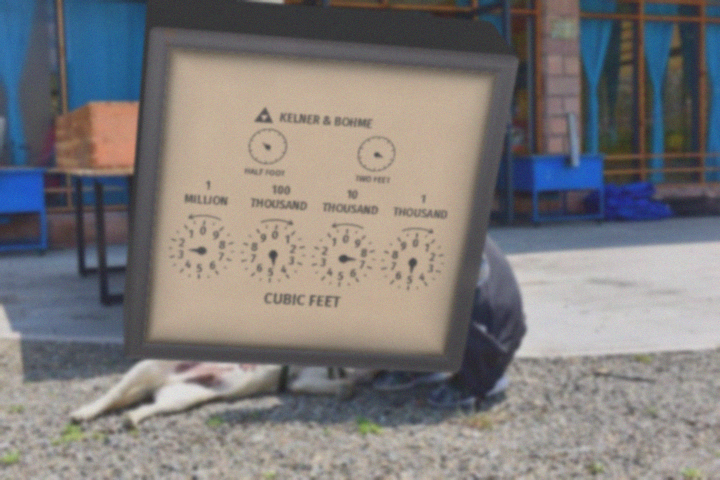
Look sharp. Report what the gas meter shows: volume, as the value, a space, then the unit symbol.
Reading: 247500 ft³
